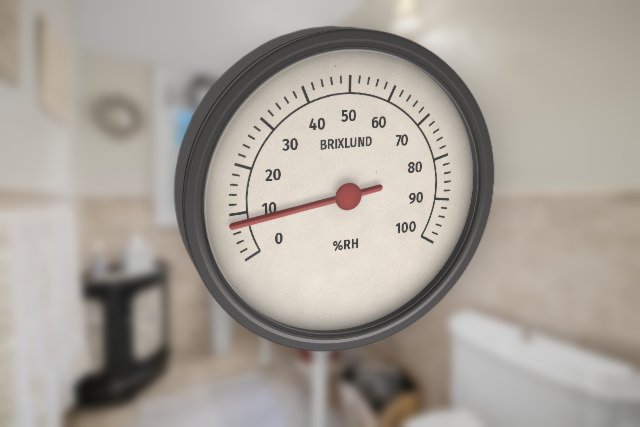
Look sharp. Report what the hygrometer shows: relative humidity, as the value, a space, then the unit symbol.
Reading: 8 %
